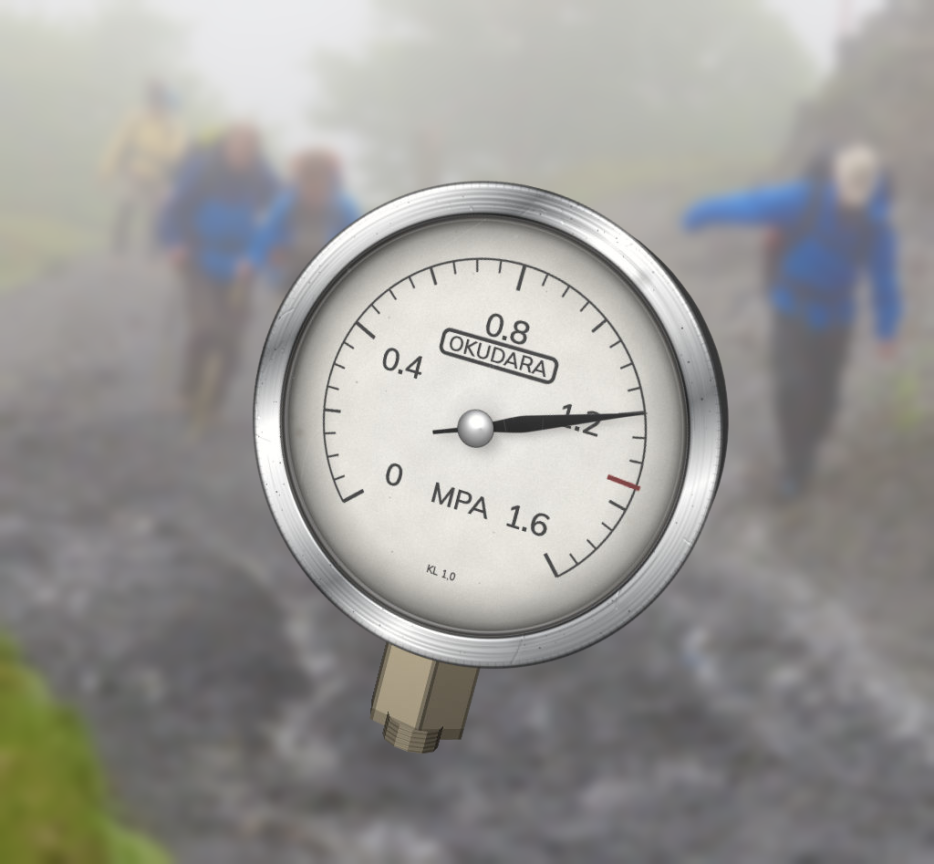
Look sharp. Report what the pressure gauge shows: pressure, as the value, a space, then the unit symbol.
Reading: 1.2 MPa
